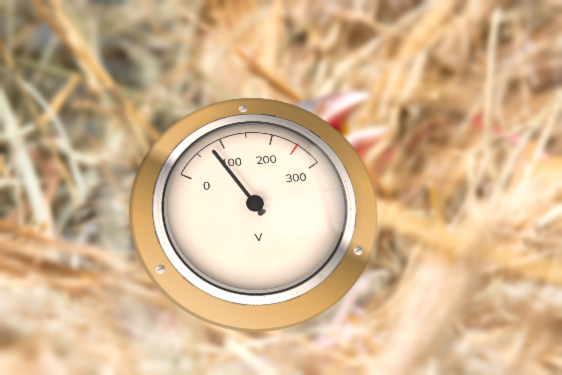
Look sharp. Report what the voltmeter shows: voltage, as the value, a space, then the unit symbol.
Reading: 75 V
